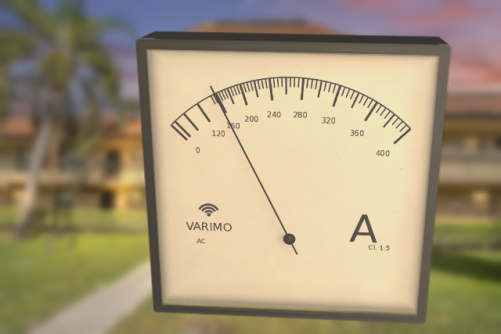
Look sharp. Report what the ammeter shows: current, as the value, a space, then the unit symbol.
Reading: 160 A
